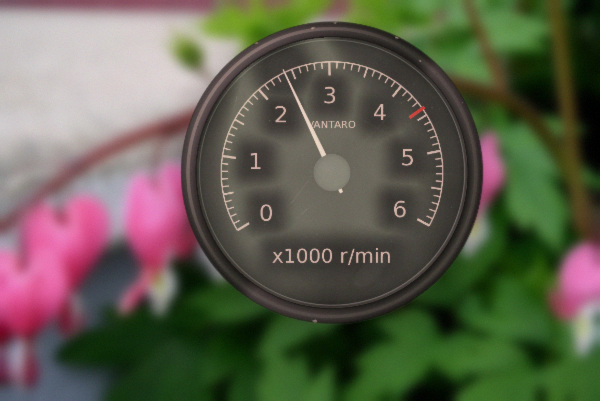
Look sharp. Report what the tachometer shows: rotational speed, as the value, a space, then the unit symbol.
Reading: 2400 rpm
